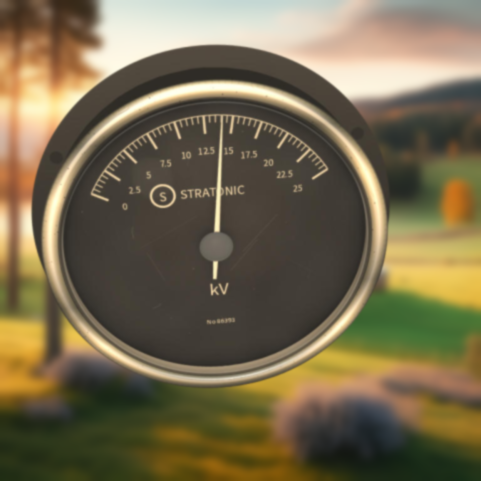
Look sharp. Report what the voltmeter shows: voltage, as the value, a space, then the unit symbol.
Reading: 14 kV
